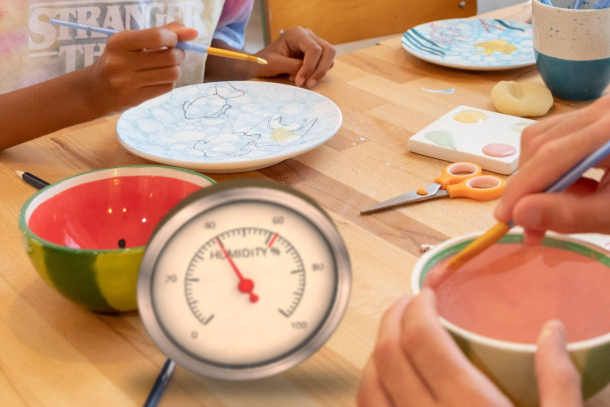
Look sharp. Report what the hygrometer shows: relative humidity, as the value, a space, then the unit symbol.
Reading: 40 %
